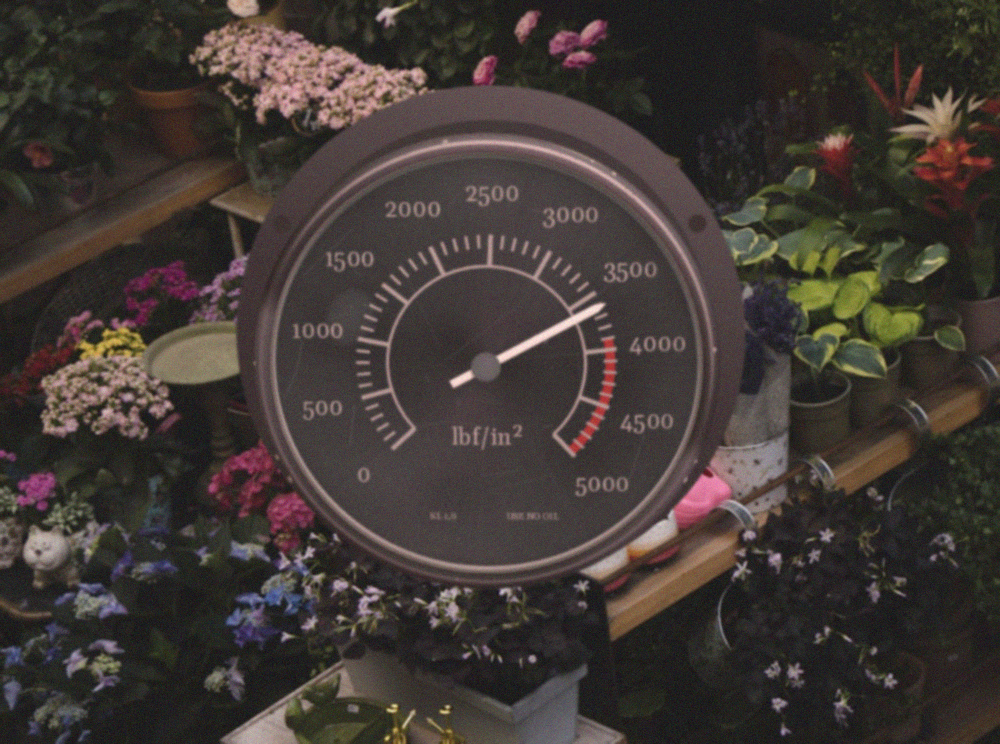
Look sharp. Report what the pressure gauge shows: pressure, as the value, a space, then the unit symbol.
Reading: 3600 psi
